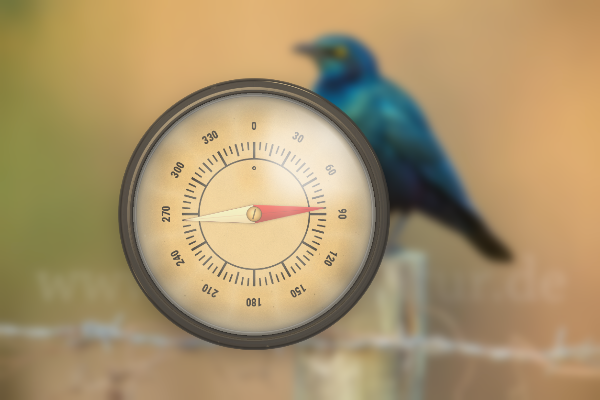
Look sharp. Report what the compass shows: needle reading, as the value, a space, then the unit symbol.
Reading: 85 °
